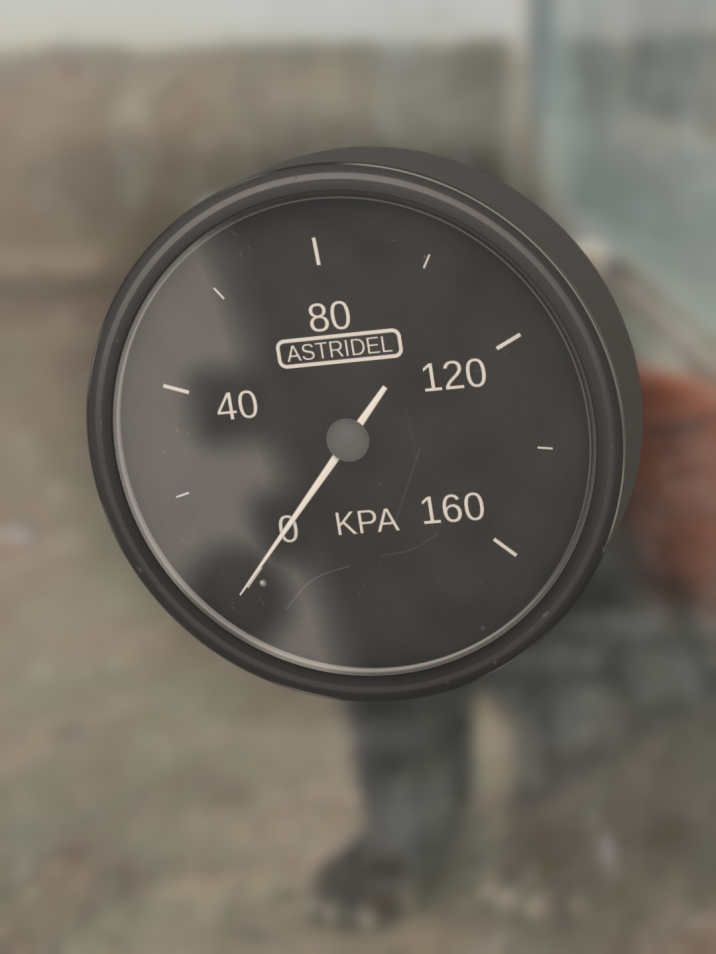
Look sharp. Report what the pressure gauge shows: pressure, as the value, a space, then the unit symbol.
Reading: 0 kPa
